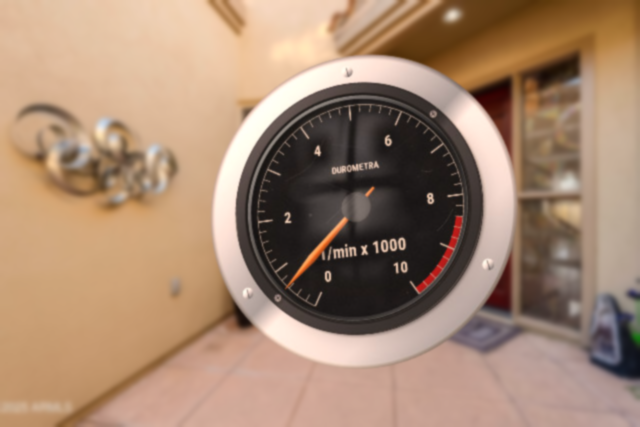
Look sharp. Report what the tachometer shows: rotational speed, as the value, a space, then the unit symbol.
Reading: 600 rpm
